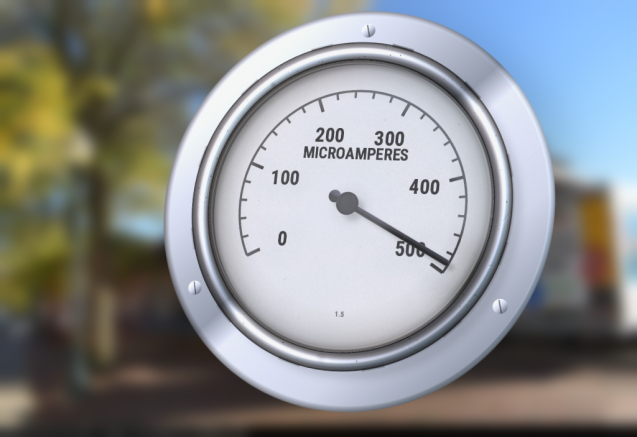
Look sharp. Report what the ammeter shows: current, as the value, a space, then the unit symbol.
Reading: 490 µA
